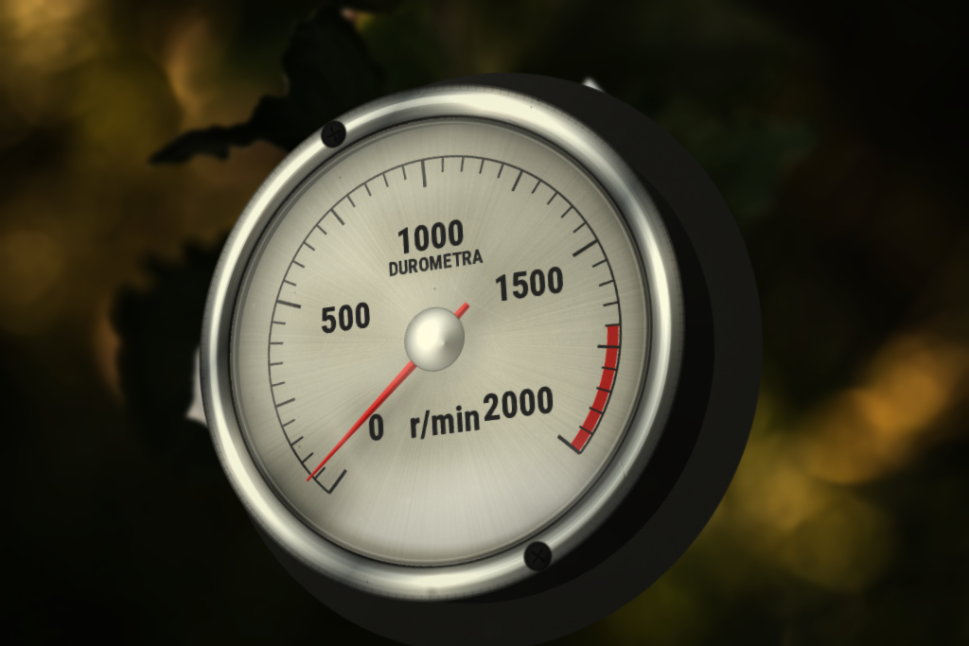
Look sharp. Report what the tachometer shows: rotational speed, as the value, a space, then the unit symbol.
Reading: 50 rpm
